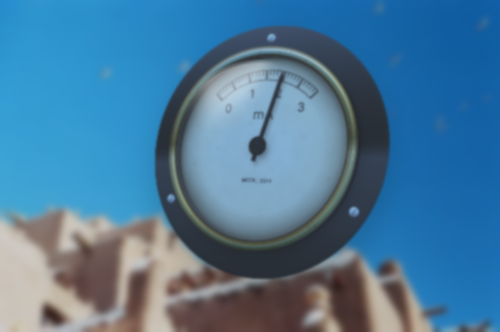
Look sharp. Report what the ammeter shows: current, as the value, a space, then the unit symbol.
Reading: 2 mA
